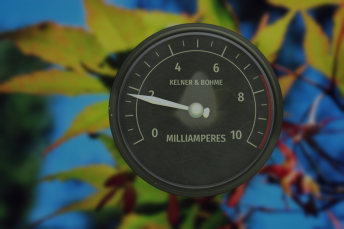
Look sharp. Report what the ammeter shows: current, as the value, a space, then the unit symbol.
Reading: 1.75 mA
